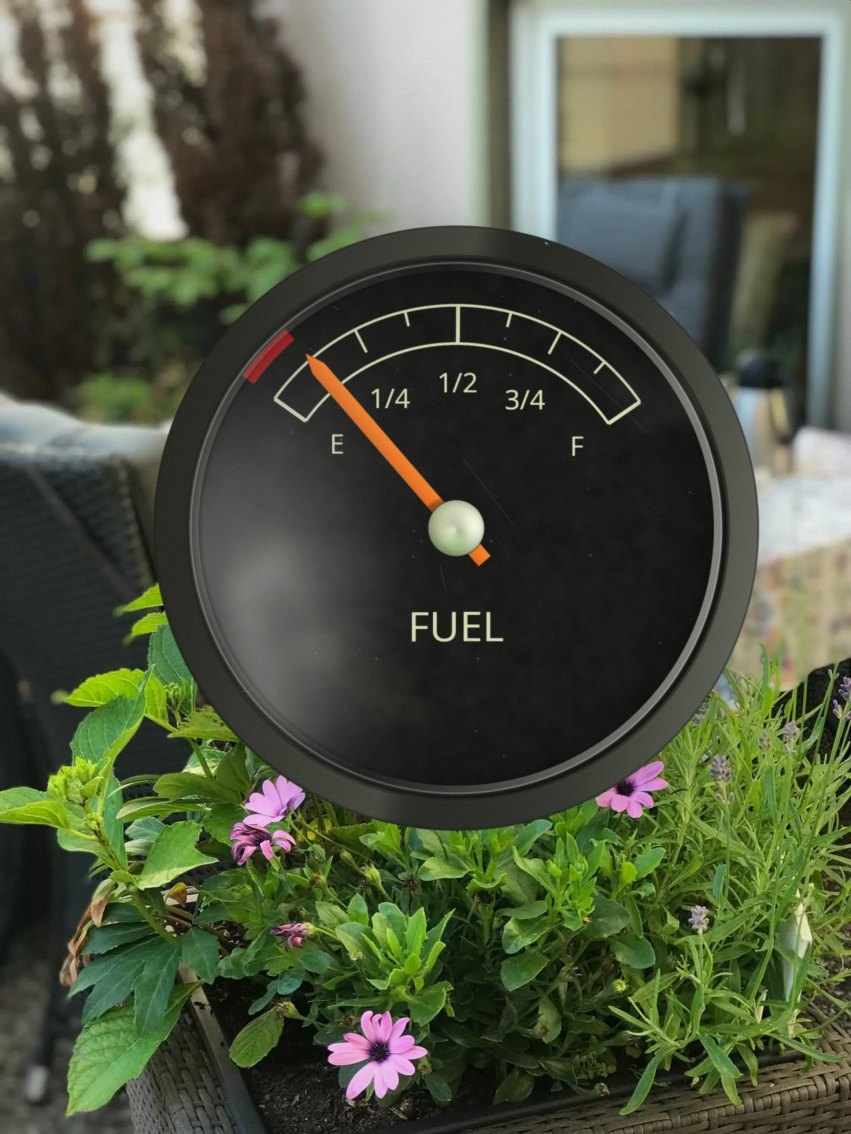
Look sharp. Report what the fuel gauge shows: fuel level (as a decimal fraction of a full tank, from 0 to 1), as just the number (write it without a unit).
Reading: 0.125
